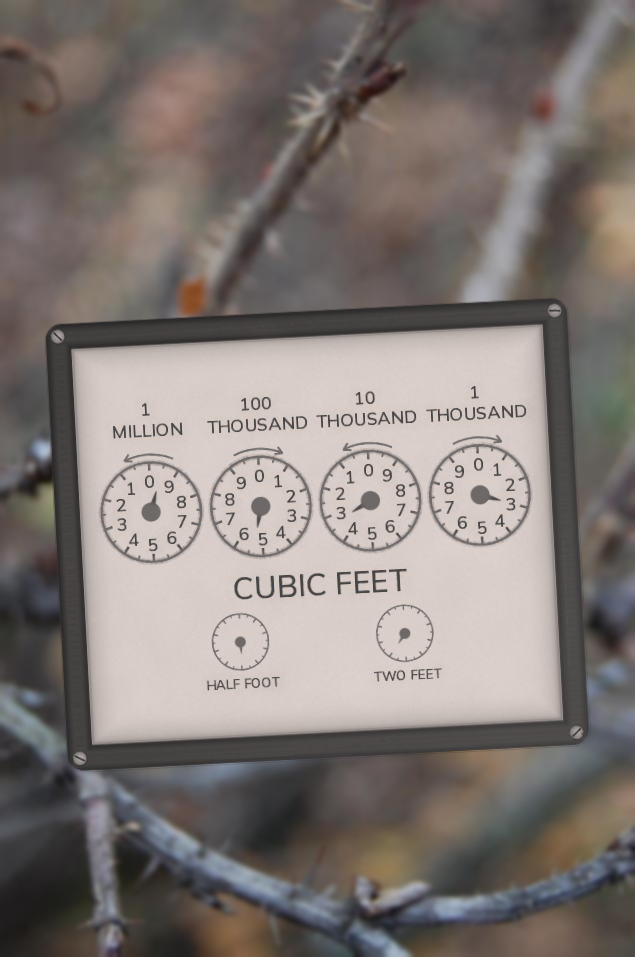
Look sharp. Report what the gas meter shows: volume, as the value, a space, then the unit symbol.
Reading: 953300 ft³
